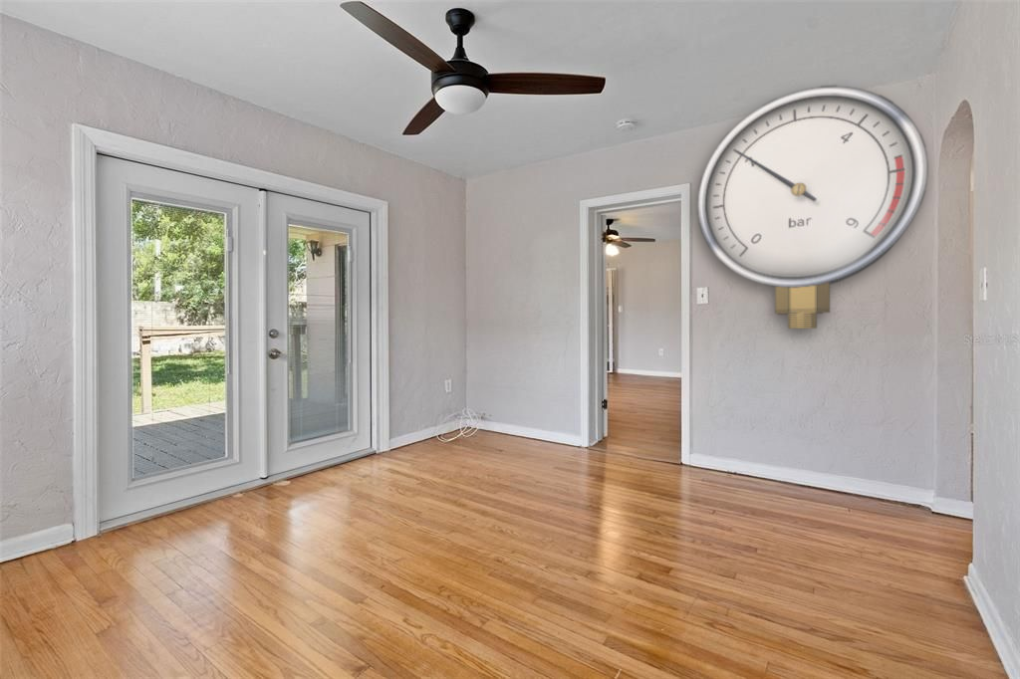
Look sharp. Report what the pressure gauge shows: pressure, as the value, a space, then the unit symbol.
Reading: 2 bar
